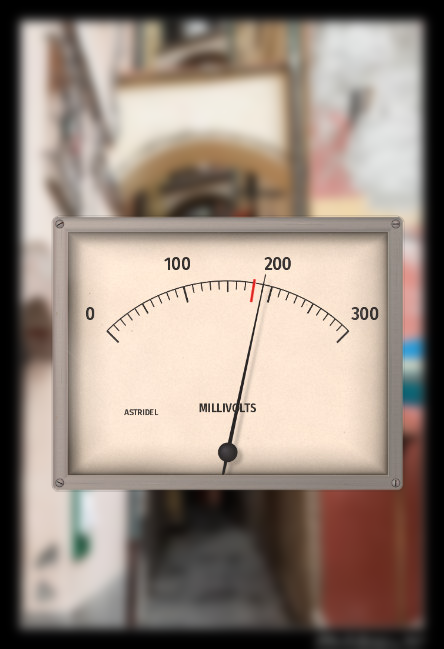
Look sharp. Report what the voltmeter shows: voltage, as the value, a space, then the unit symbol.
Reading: 190 mV
